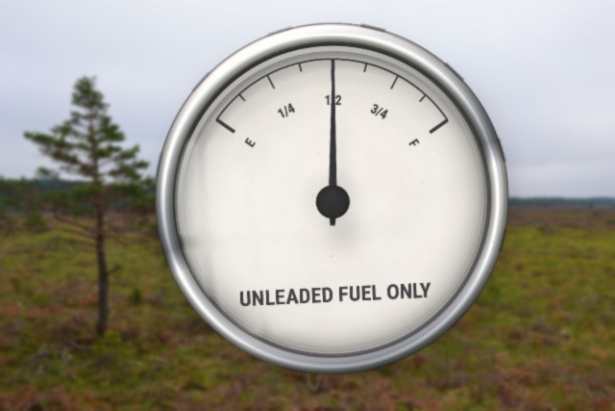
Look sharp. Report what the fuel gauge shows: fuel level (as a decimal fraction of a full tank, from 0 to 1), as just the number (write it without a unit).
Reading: 0.5
